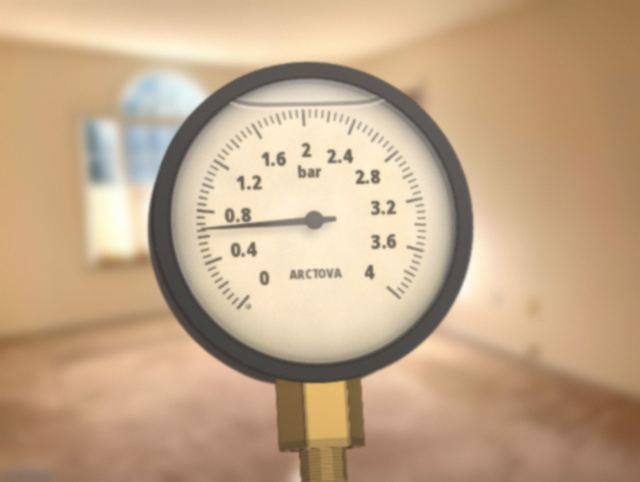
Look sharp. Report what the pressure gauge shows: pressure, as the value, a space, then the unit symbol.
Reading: 0.65 bar
